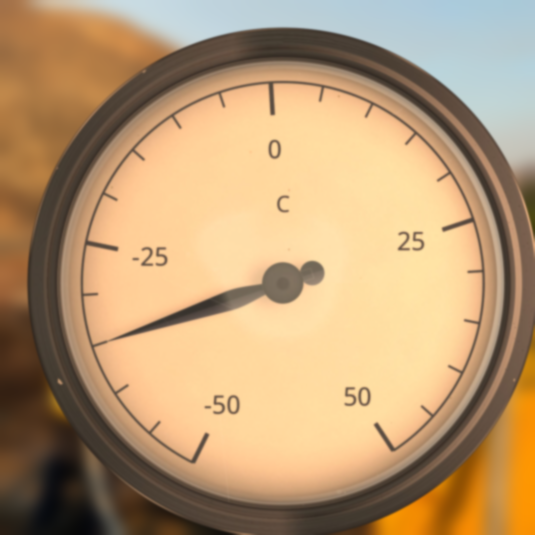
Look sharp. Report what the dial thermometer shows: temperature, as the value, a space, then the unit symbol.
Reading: -35 °C
